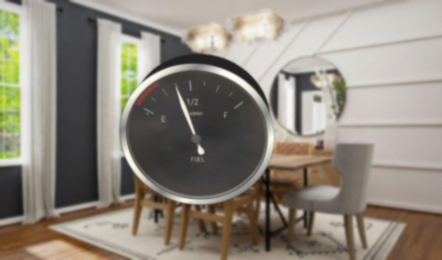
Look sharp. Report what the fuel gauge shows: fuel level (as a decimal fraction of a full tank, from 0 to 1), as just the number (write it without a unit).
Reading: 0.375
